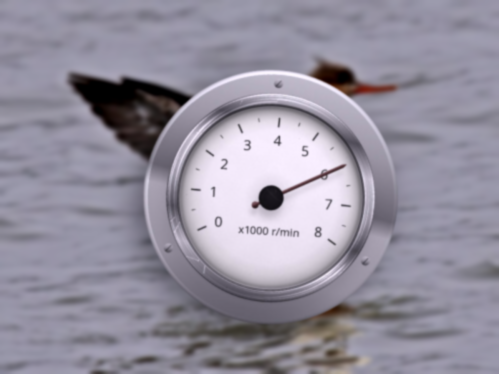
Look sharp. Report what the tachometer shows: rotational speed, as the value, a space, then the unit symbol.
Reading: 6000 rpm
